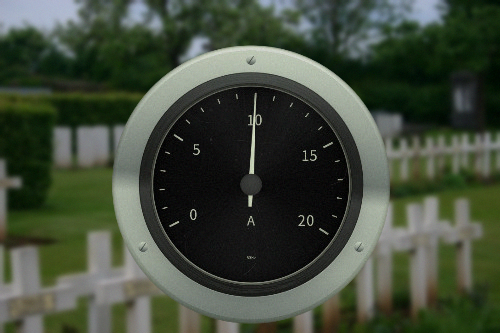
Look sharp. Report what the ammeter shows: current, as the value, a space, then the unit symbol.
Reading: 10 A
